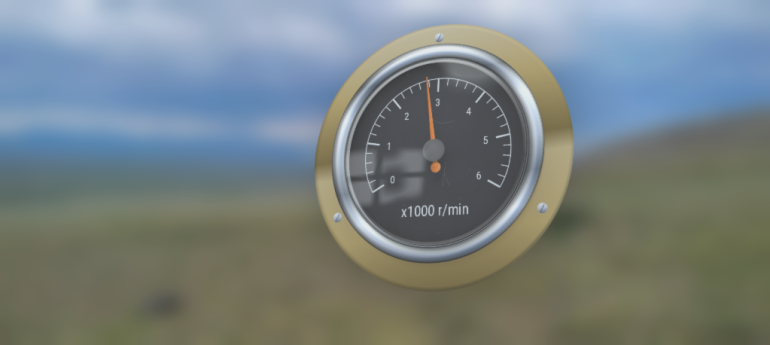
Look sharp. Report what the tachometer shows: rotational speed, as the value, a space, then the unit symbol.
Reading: 2800 rpm
